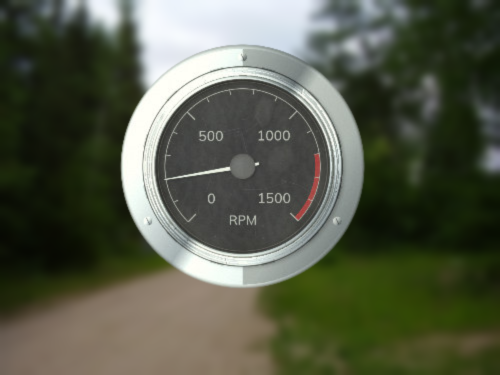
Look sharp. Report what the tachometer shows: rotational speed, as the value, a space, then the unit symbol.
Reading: 200 rpm
